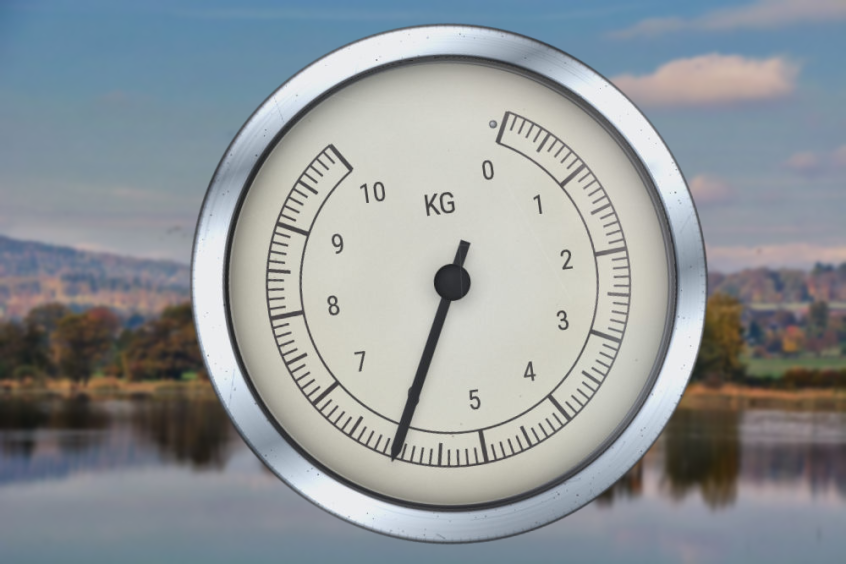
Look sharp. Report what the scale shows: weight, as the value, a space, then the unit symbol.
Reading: 6 kg
